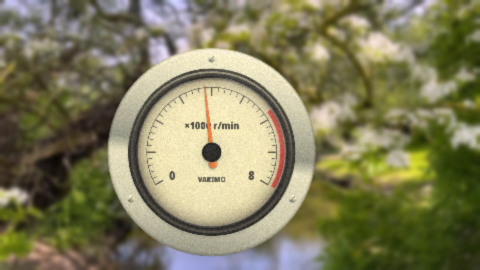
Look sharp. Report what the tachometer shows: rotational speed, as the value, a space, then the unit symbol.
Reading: 3800 rpm
